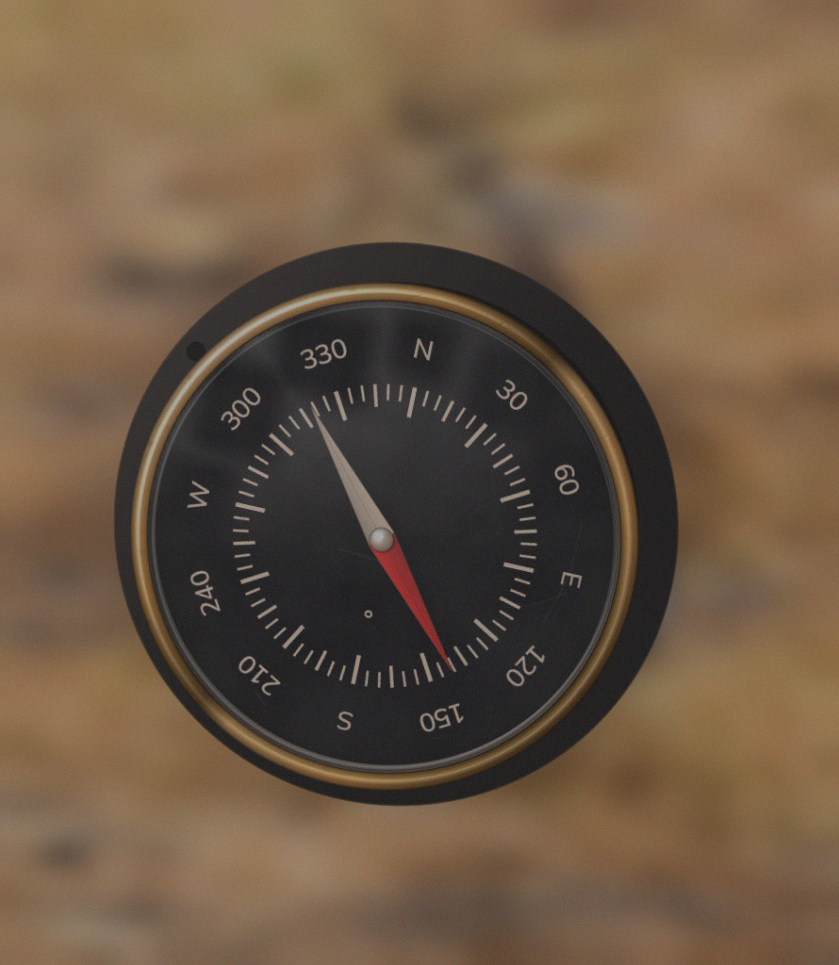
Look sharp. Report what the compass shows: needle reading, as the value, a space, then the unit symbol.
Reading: 140 °
